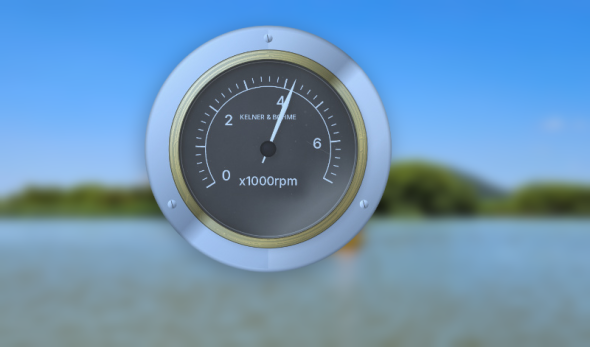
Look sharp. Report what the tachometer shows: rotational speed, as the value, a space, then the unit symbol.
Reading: 4200 rpm
